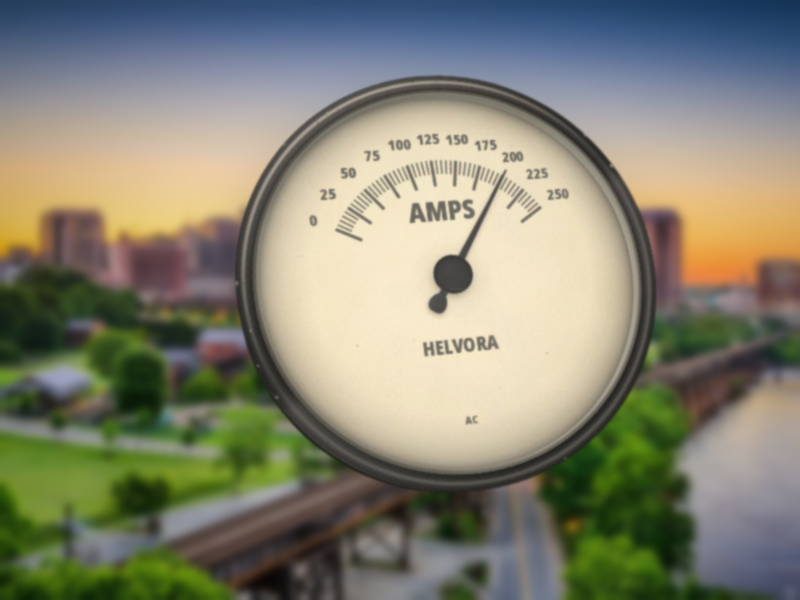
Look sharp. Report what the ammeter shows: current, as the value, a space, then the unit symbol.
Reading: 200 A
